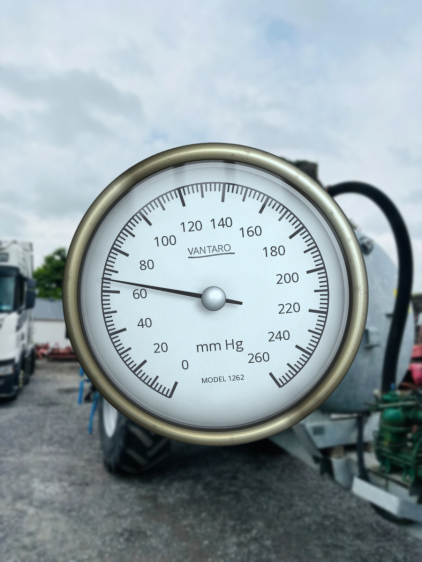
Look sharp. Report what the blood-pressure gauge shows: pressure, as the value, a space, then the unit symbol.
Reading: 66 mmHg
